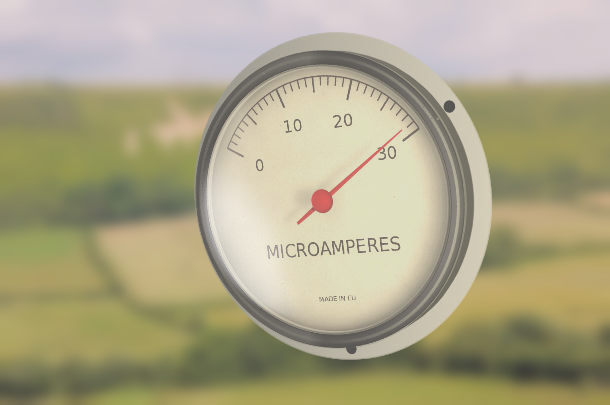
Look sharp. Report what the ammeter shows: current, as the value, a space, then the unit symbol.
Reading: 29 µA
